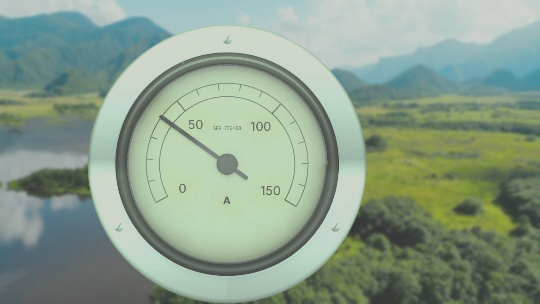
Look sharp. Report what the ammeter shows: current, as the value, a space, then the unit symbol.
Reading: 40 A
